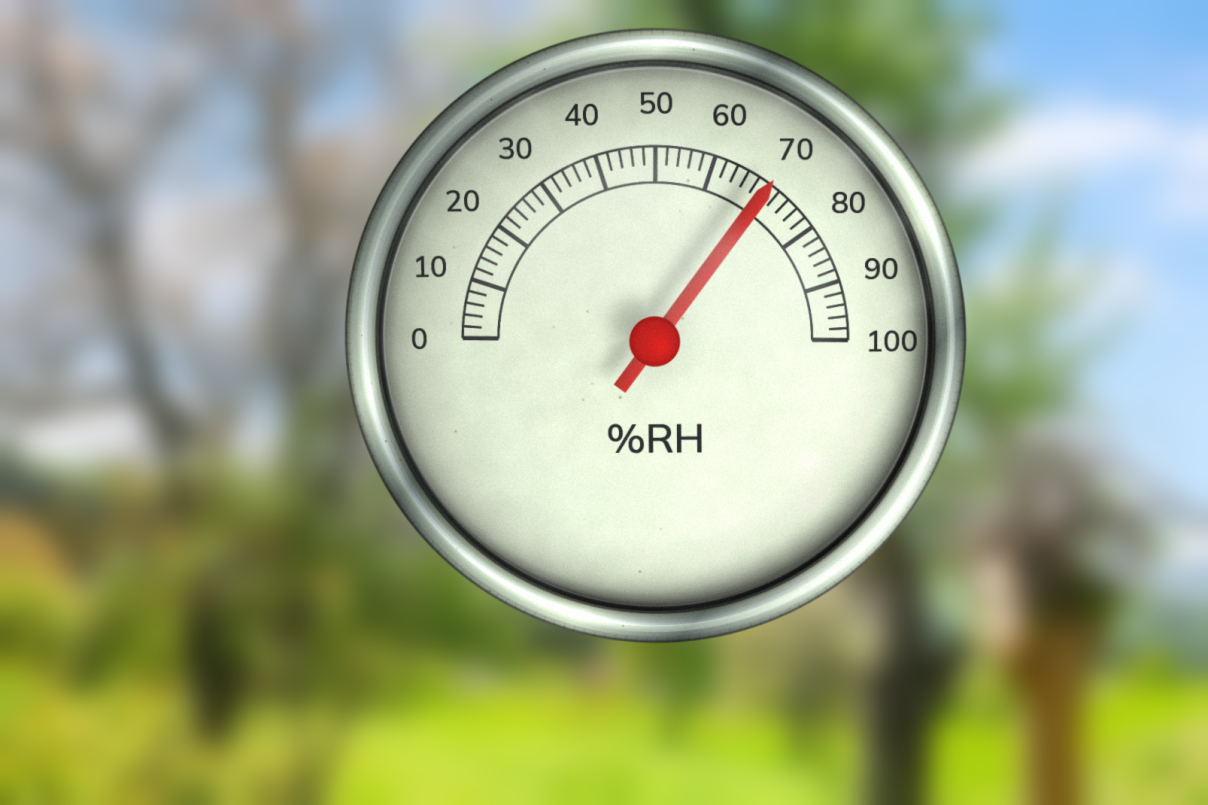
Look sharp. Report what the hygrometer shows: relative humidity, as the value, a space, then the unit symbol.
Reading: 70 %
